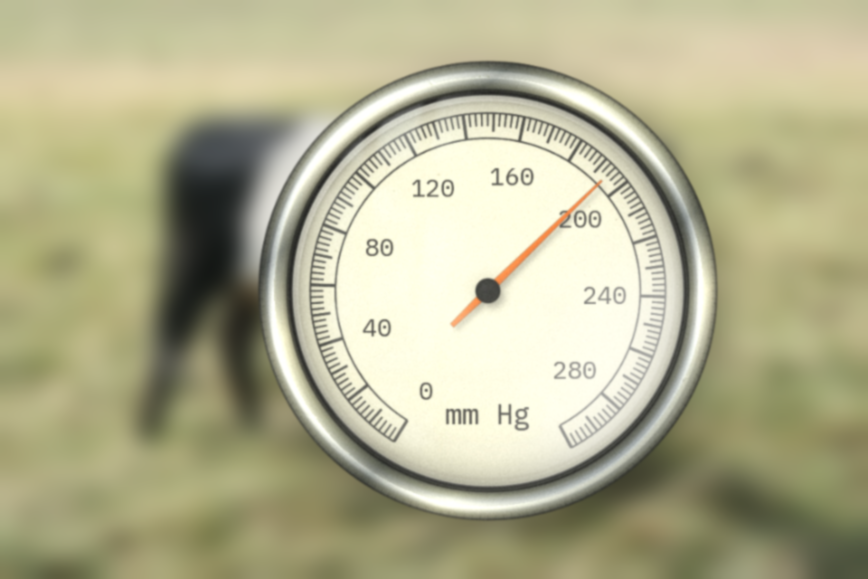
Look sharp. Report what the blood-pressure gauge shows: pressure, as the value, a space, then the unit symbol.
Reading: 194 mmHg
